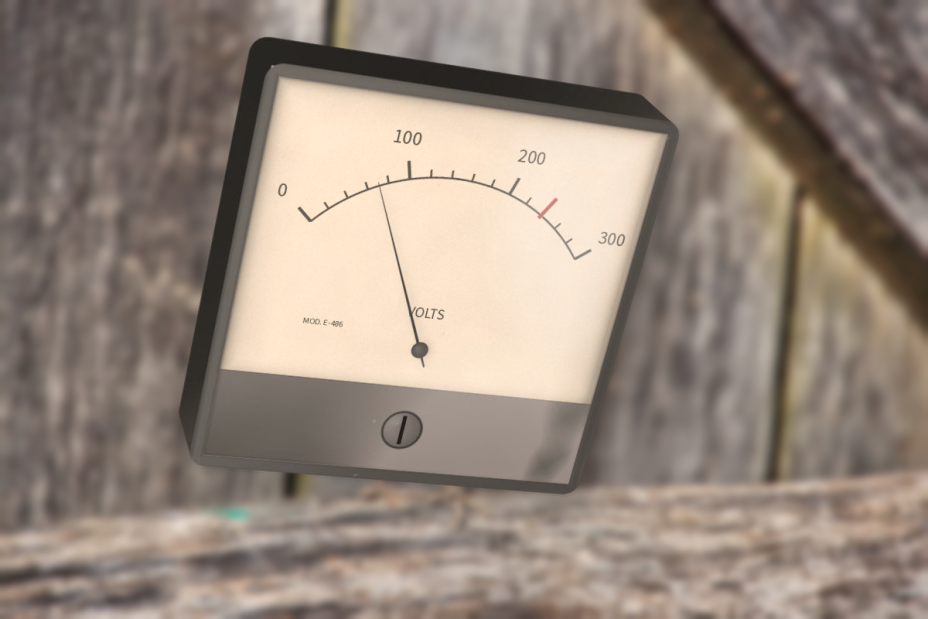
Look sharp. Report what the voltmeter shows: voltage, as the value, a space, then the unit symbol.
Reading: 70 V
